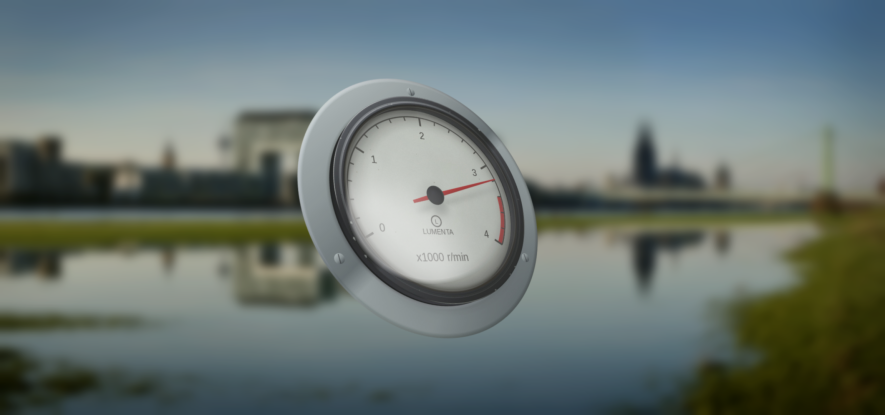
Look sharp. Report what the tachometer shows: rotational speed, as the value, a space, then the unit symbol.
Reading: 3200 rpm
